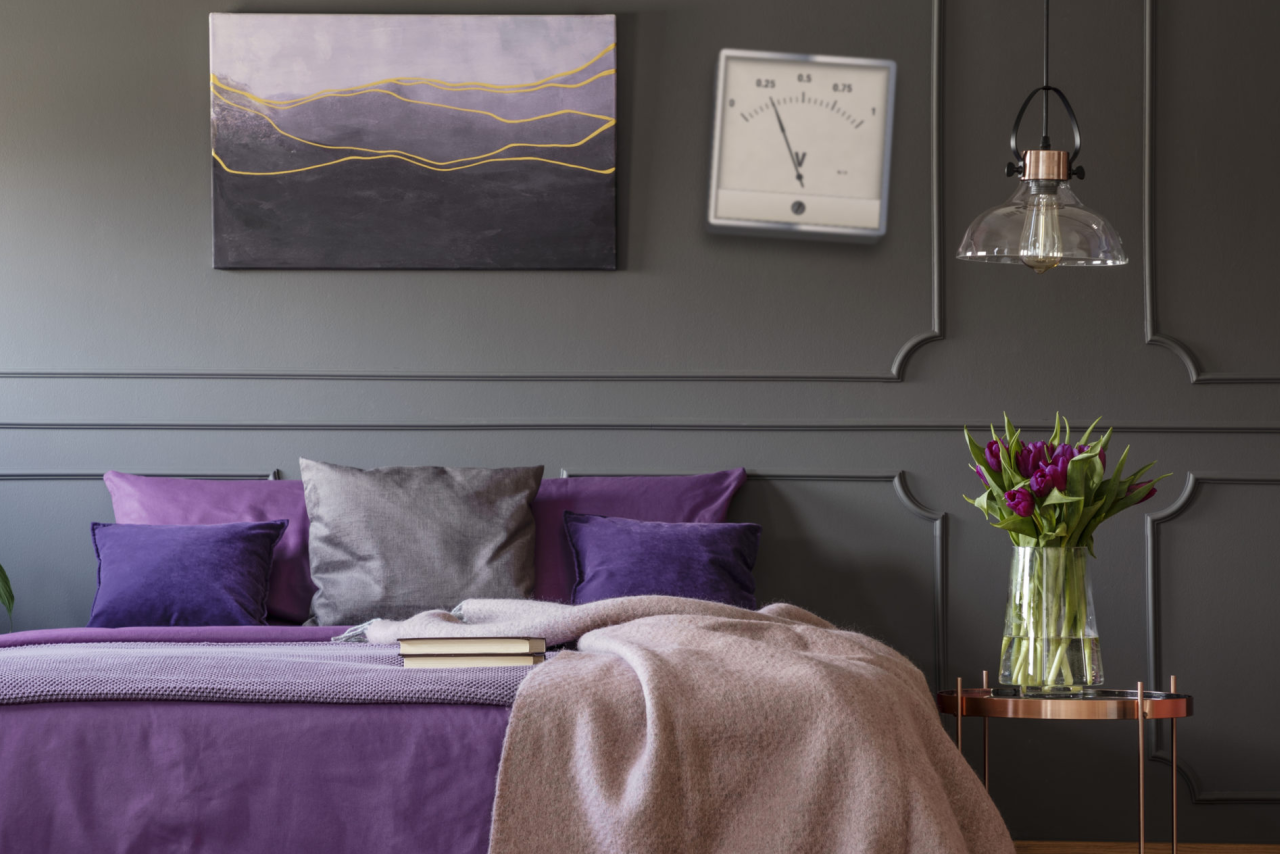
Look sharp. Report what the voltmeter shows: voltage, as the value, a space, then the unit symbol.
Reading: 0.25 V
